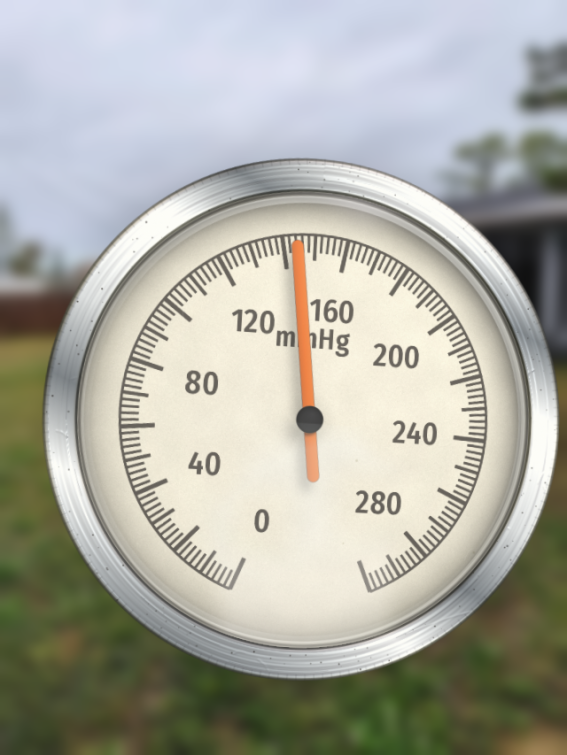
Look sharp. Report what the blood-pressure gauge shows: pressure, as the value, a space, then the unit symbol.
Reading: 144 mmHg
